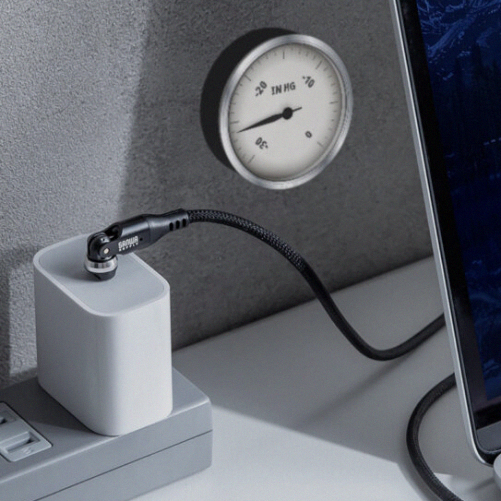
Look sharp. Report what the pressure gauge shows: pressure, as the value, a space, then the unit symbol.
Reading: -26 inHg
